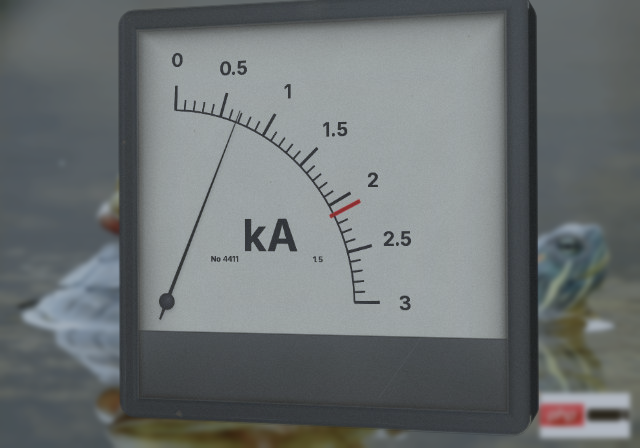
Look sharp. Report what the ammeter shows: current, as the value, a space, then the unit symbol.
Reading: 0.7 kA
